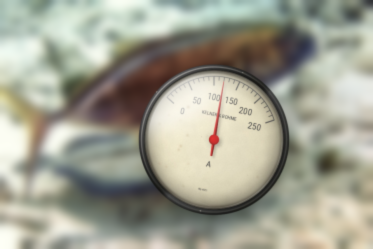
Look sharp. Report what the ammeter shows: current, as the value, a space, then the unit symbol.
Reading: 120 A
